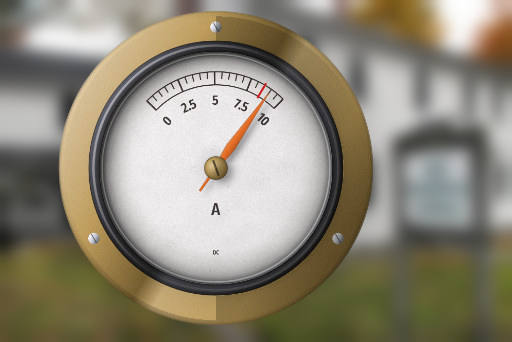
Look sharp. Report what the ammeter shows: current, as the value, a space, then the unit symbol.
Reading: 9 A
